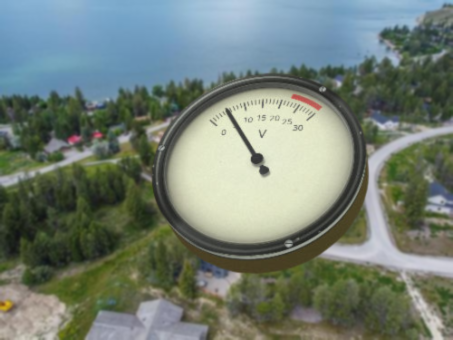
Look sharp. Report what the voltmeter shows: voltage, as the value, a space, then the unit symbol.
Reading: 5 V
